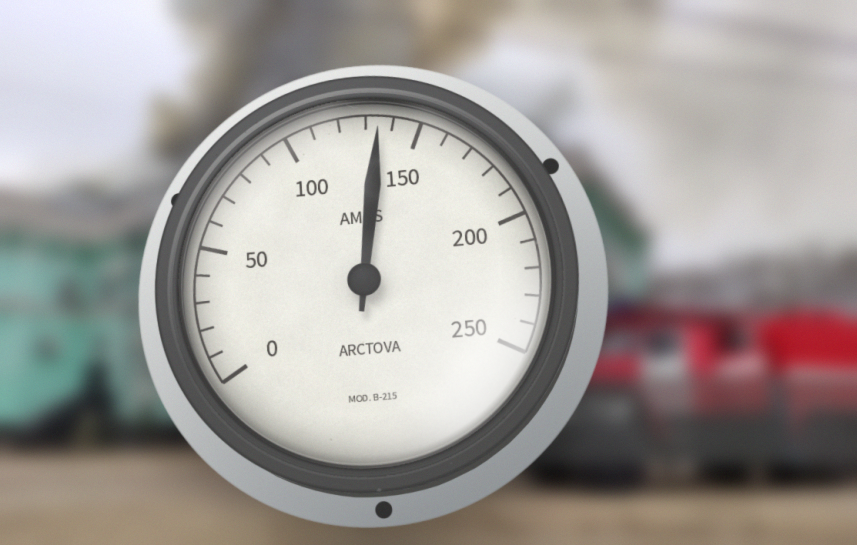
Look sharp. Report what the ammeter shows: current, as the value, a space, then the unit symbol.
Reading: 135 A
